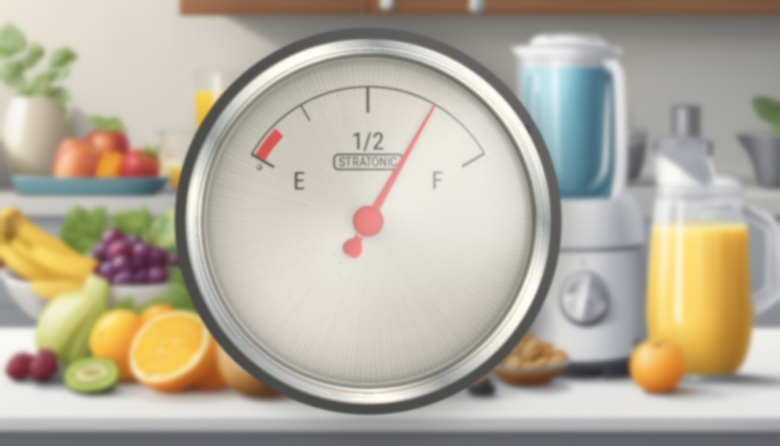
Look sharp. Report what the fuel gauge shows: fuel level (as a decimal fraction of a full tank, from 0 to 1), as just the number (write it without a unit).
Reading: 0.75
